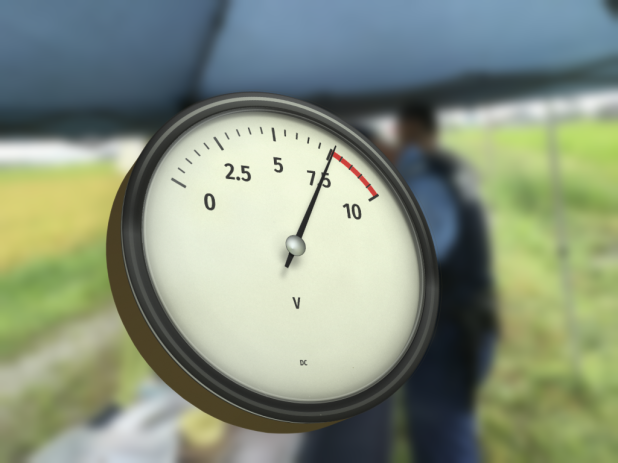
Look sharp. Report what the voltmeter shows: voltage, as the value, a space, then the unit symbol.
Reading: 7.5 V
